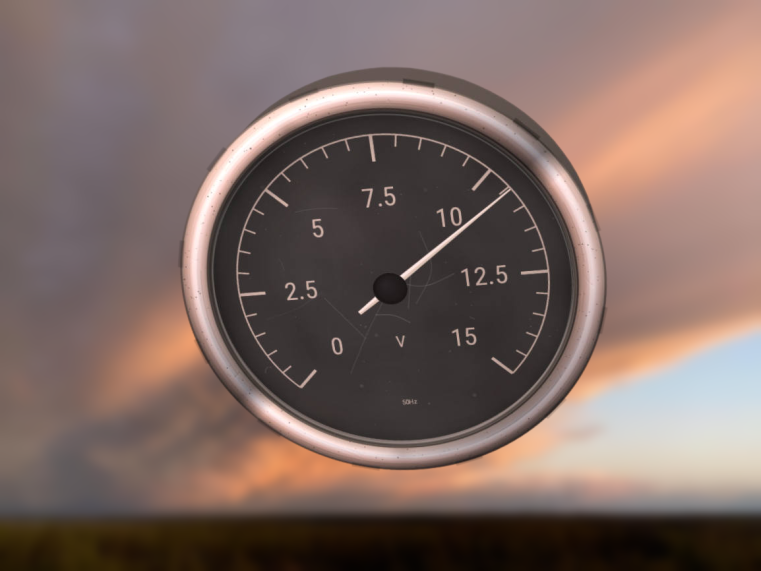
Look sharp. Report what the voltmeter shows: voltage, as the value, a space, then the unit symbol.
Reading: 10.5 V
